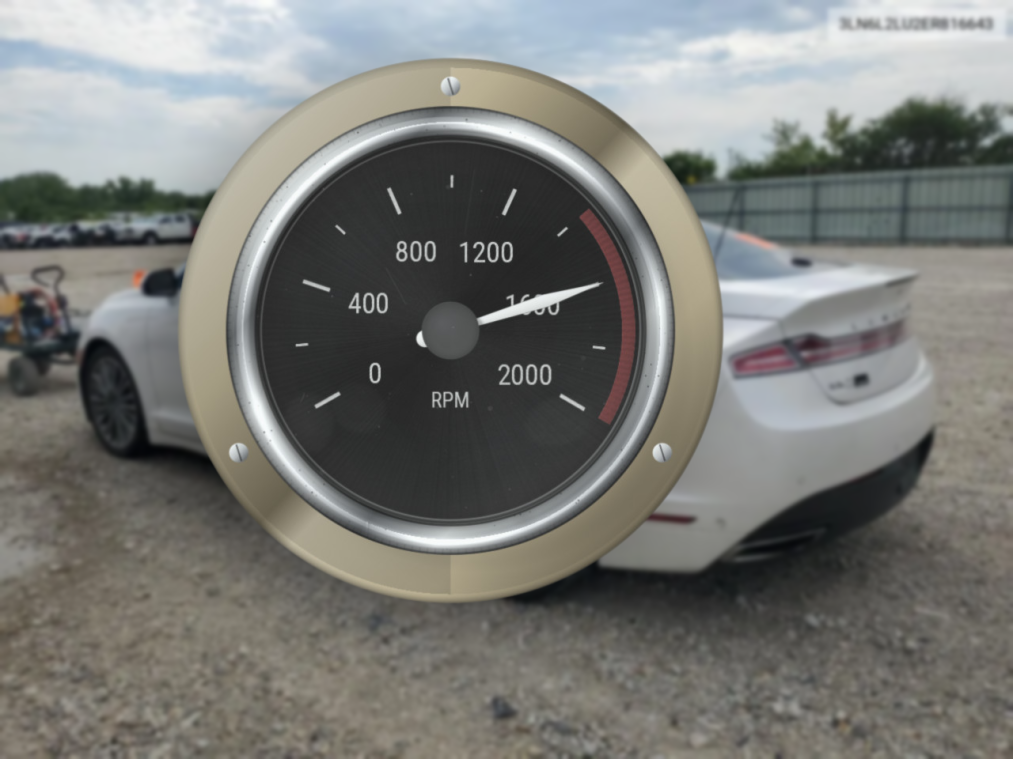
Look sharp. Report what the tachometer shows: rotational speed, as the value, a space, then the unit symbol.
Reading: 1600 rpm
